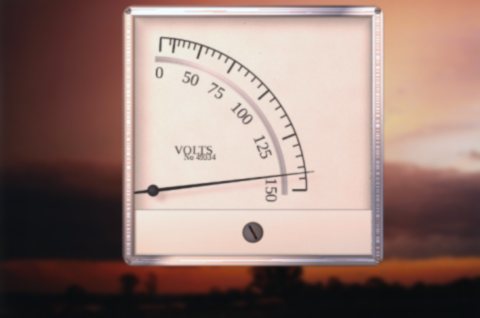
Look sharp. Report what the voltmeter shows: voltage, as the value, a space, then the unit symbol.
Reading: 142.5 V
